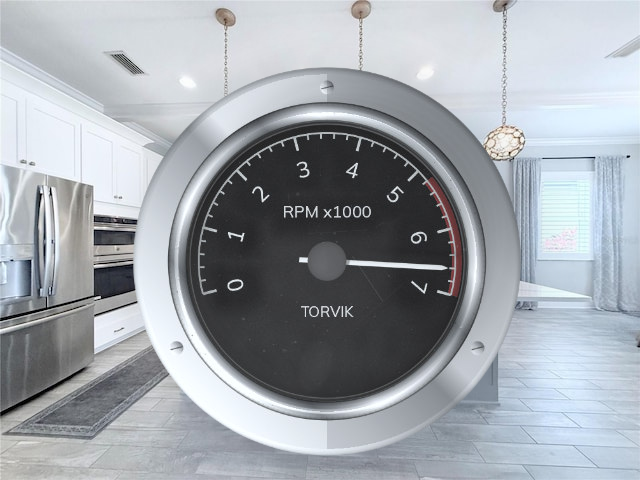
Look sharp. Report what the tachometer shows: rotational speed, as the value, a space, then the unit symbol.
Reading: 6600 rpm
